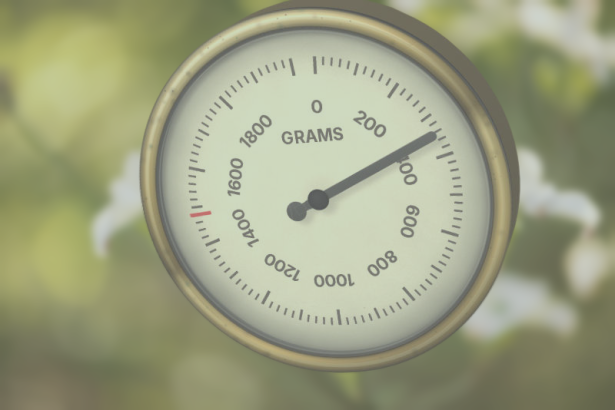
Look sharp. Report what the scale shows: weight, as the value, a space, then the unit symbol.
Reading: 340 g
